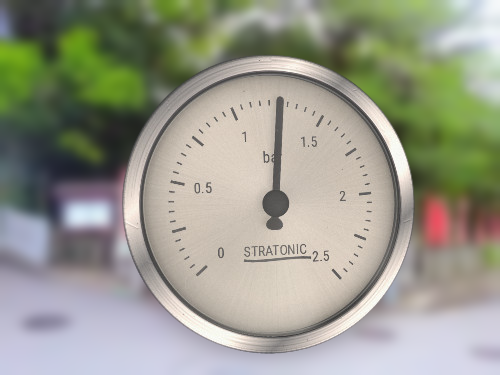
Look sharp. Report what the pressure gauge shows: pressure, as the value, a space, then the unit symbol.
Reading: 1.25 bar
